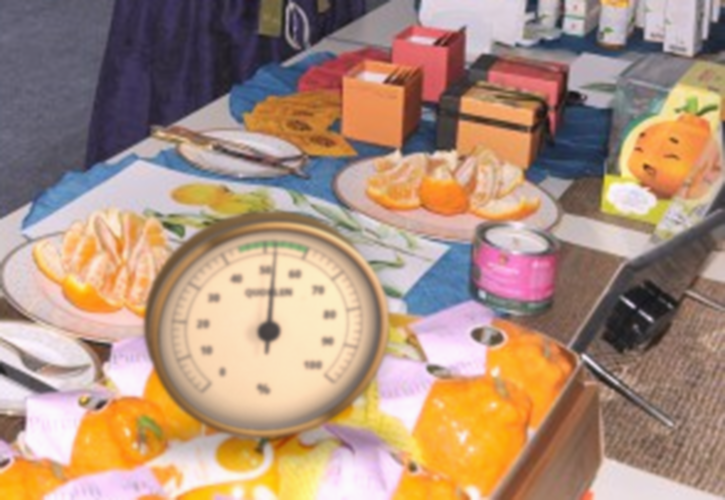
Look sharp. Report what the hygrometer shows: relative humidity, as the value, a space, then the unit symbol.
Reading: 52 %
